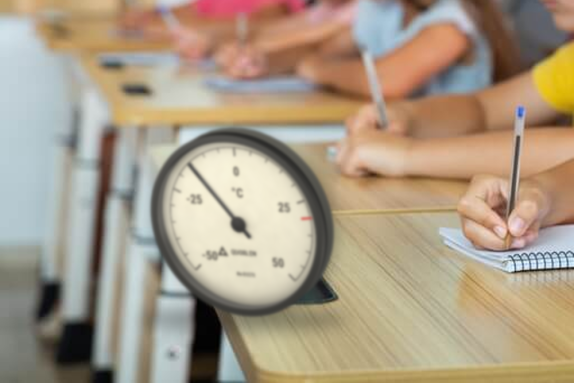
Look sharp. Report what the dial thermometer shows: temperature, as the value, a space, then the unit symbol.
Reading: -15 °C
